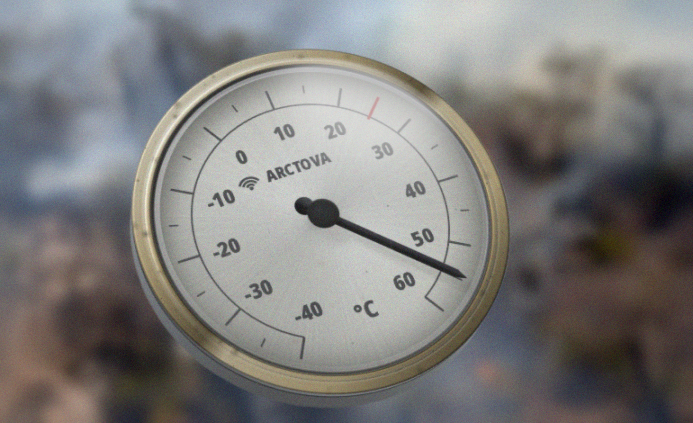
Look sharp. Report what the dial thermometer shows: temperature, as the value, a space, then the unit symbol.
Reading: 55 °C
